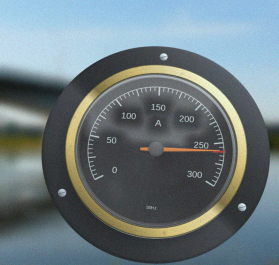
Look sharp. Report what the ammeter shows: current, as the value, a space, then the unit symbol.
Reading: 260 A
